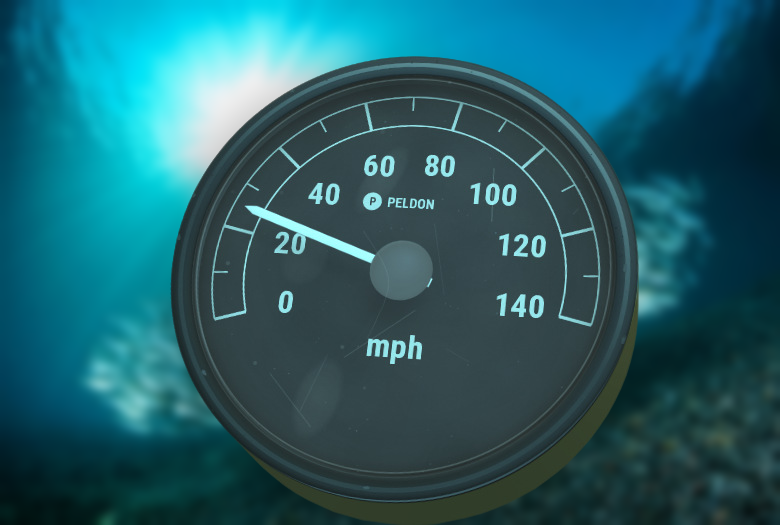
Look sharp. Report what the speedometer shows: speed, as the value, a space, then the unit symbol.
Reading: 25 mph
